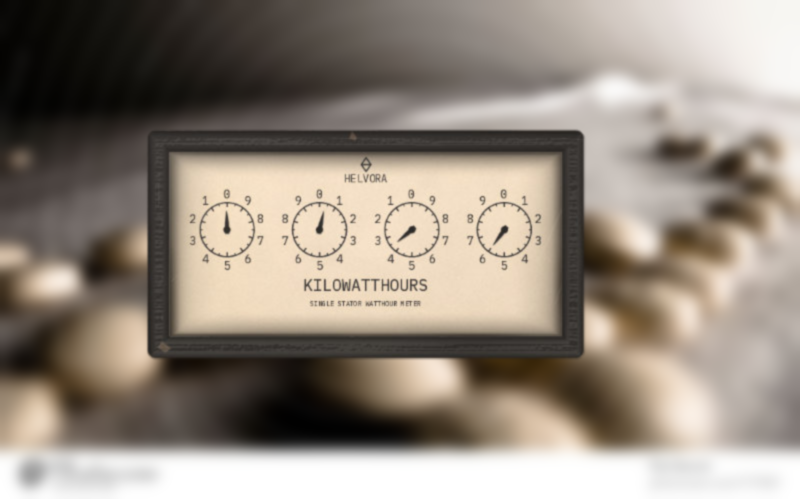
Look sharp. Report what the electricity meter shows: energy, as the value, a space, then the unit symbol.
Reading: 36 kWh
